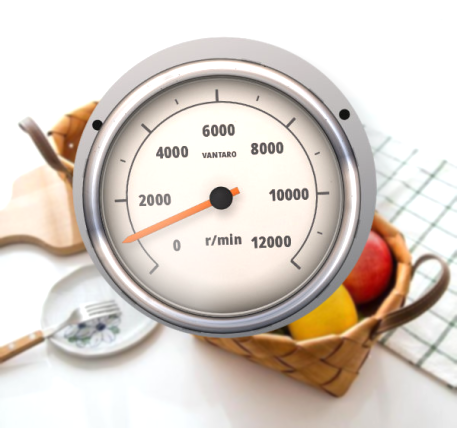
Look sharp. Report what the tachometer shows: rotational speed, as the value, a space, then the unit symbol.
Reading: 1000 rpm
